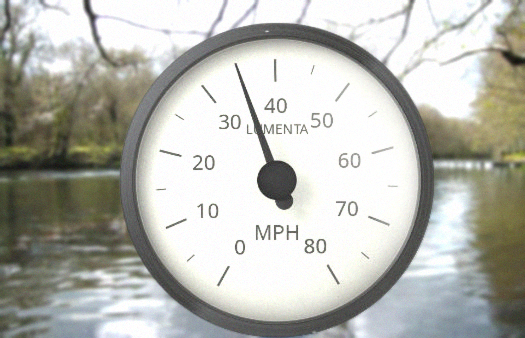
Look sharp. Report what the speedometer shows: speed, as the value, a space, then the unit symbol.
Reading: 35 mph
